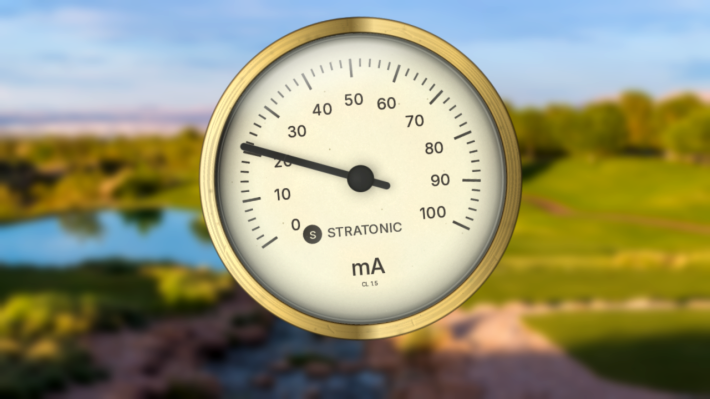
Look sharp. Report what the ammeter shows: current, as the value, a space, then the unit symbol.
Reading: 21 mA
